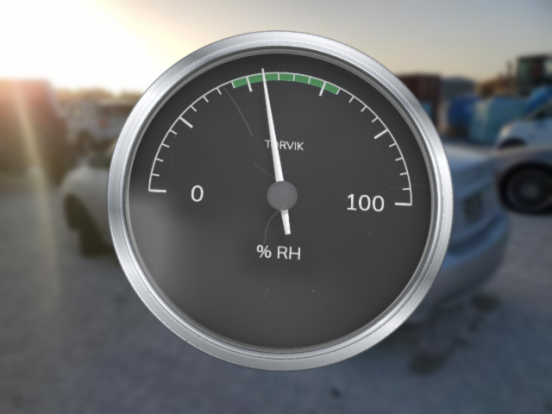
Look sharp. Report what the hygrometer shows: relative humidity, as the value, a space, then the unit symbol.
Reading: 44 %
